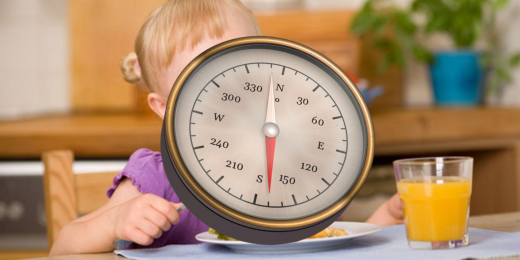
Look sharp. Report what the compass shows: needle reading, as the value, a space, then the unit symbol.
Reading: 170 °
